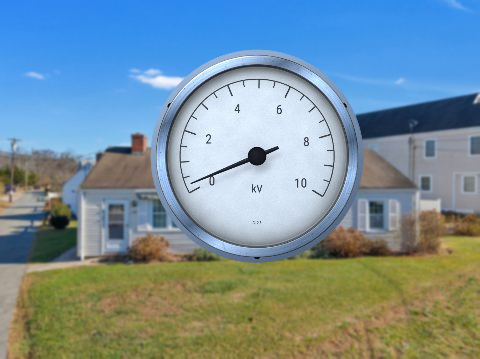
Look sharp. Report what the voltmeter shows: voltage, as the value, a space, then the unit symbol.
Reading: 0.25 kV
